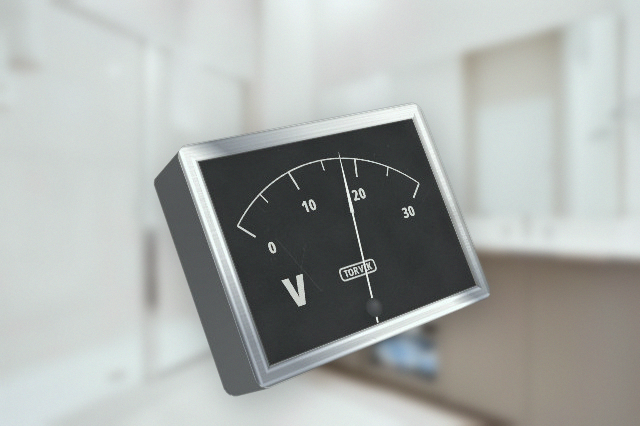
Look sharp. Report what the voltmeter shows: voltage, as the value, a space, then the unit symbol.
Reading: 17.5 V
